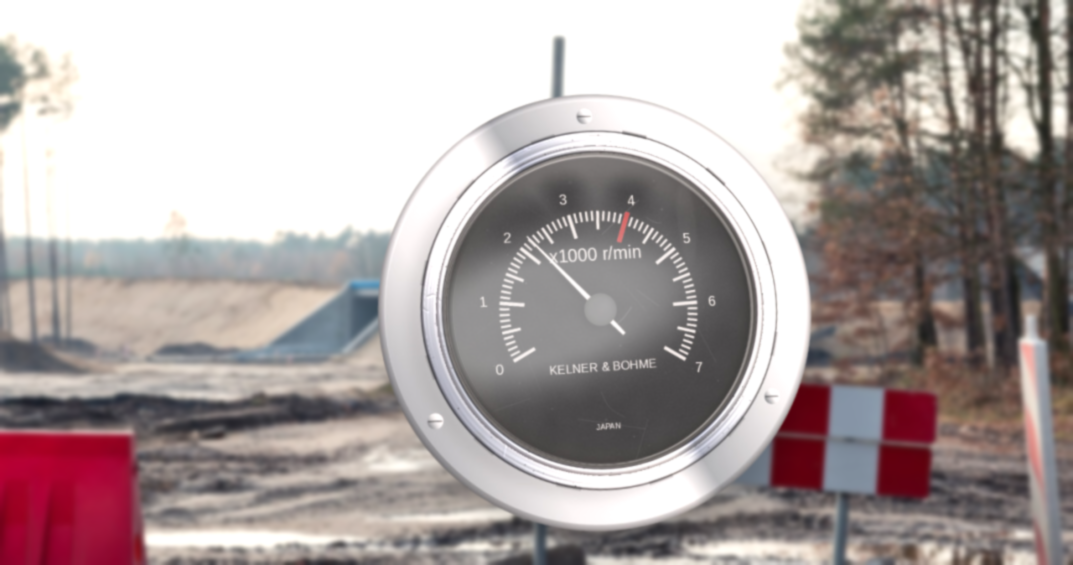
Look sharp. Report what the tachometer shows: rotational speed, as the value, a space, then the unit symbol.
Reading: 2200 rpm
